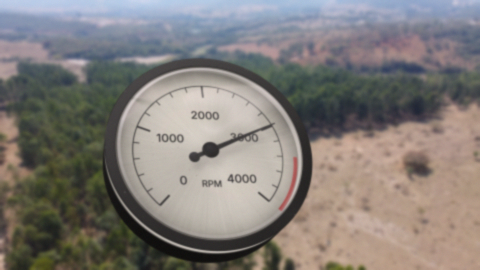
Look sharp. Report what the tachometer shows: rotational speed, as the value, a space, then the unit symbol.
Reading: 3000 rpm
